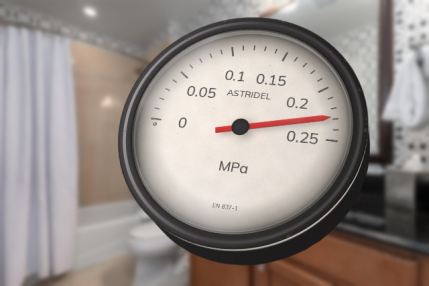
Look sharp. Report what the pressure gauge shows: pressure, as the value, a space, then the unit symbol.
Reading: 0.23 MPa
